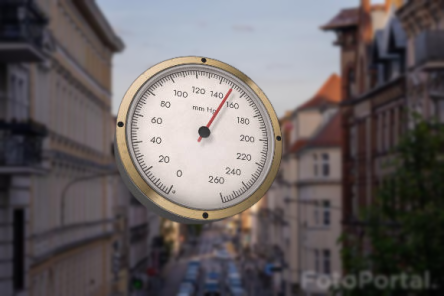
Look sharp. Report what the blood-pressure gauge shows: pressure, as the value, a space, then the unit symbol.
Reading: 150 mmHg
